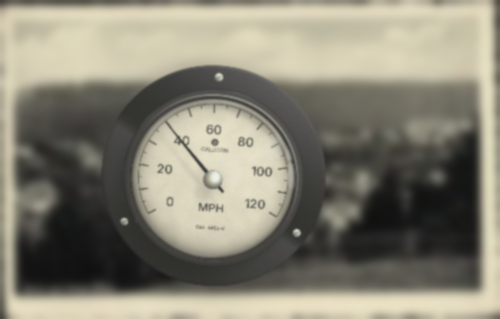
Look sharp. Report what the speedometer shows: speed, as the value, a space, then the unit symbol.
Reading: 40 mph
